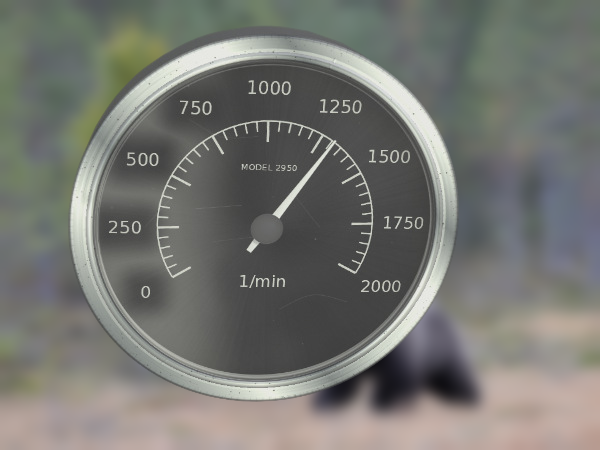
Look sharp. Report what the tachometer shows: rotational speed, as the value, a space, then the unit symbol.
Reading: 1300 rpm
